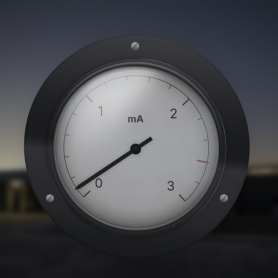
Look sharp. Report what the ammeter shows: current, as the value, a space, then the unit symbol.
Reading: 0.1 mA
